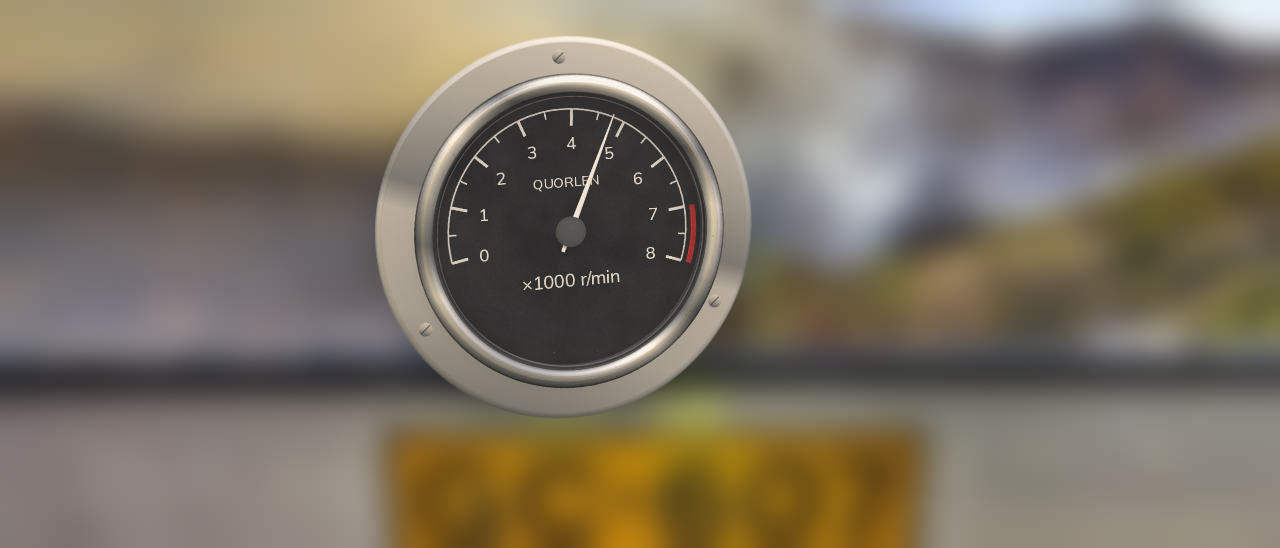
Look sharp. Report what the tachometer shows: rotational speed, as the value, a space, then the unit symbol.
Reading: 4750 rpm
